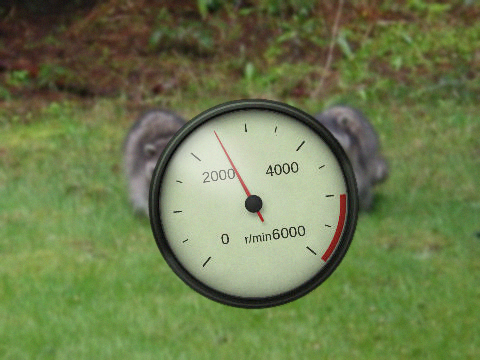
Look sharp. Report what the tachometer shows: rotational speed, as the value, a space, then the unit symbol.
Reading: 2500 rpm
